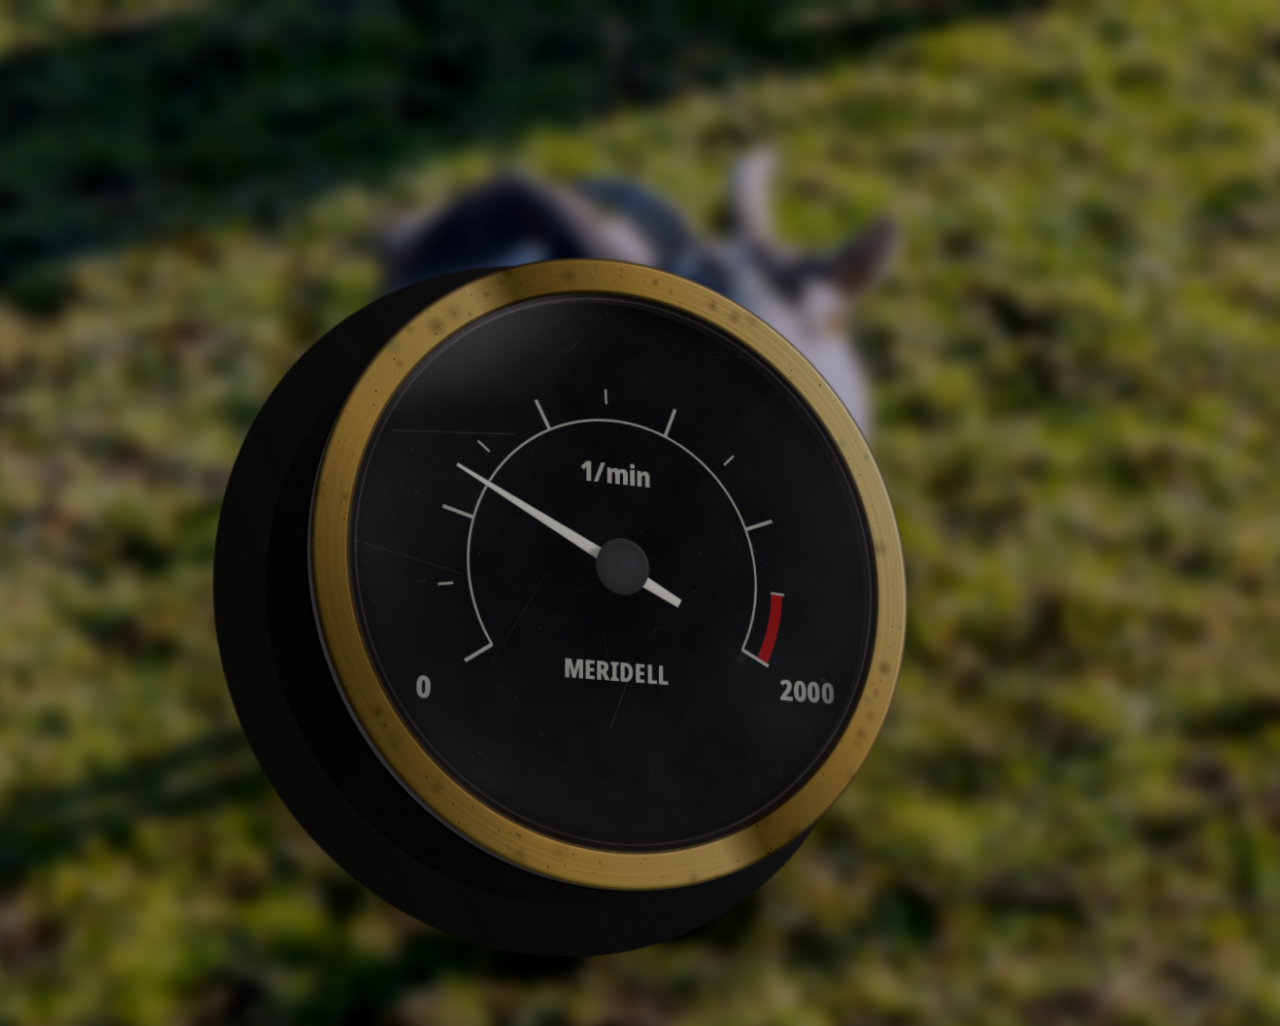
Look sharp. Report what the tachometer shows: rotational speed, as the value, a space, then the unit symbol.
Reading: 500 rpm
